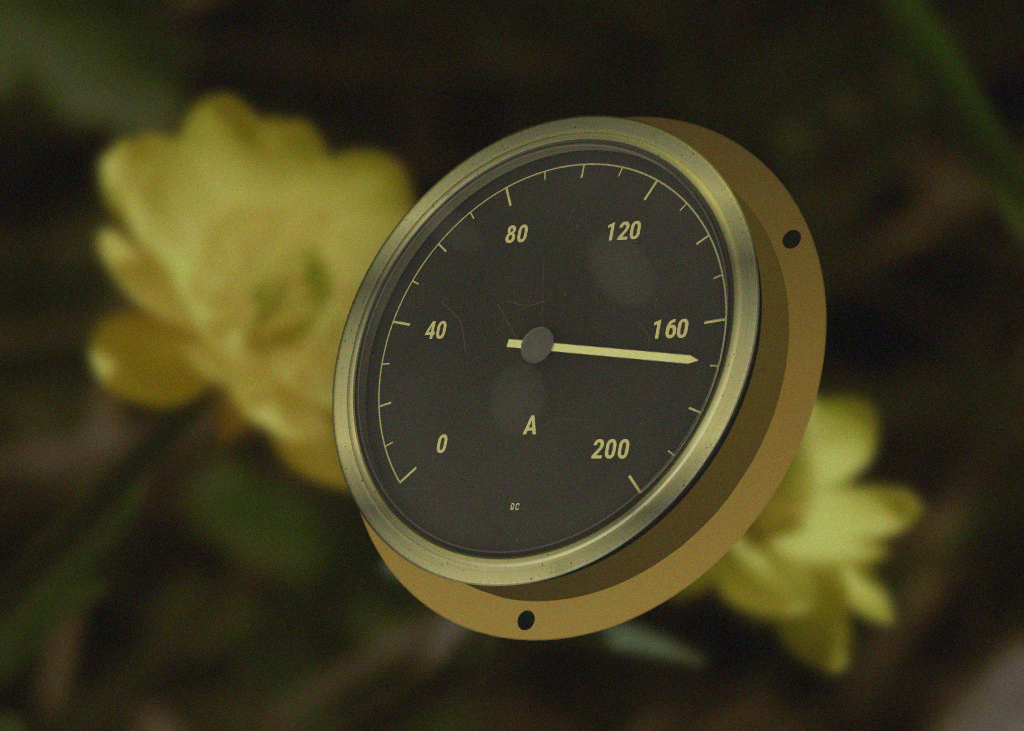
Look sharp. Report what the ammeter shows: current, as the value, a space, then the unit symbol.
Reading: 170 A
